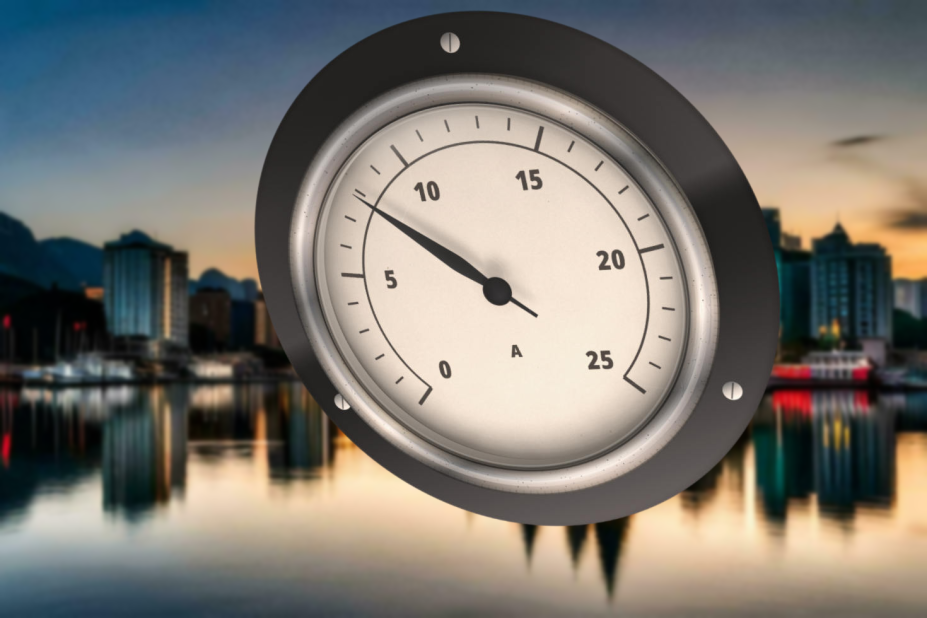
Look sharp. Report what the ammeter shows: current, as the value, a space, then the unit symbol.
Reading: 8 A
